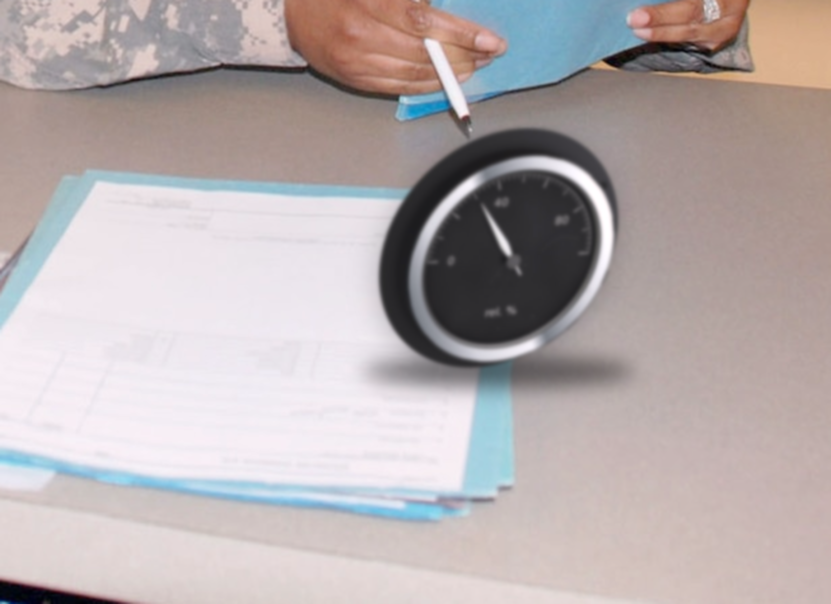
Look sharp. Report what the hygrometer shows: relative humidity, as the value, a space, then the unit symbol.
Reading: 30 %
